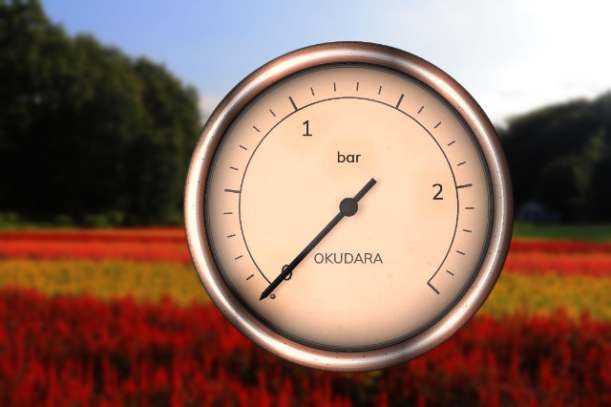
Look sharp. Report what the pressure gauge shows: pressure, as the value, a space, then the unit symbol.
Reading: 0 bar
